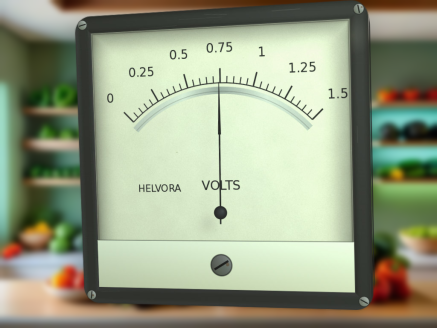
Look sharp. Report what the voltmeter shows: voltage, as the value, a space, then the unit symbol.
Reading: 0.75 V
